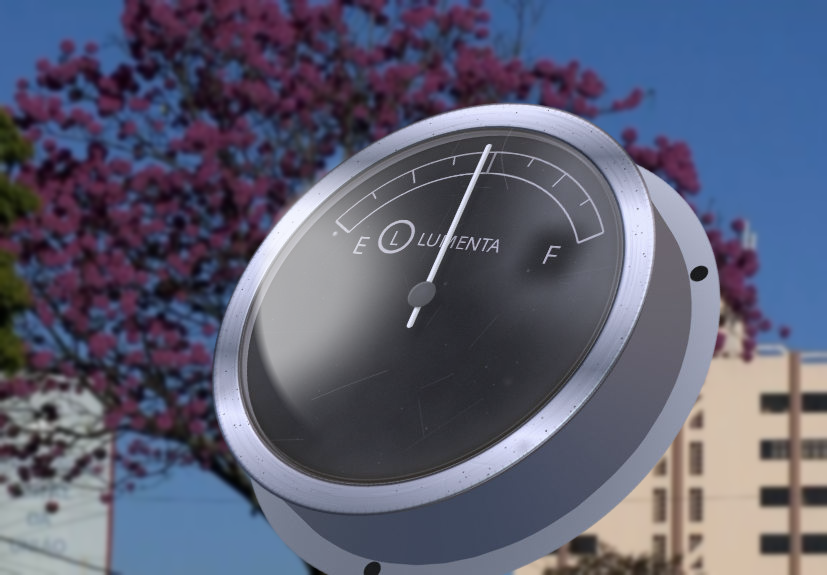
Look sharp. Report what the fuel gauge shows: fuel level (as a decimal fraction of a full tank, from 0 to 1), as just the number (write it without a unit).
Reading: 0.5
